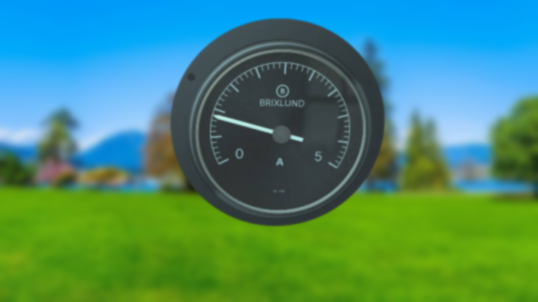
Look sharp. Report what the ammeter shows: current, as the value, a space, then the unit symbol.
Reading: 0.9 A
